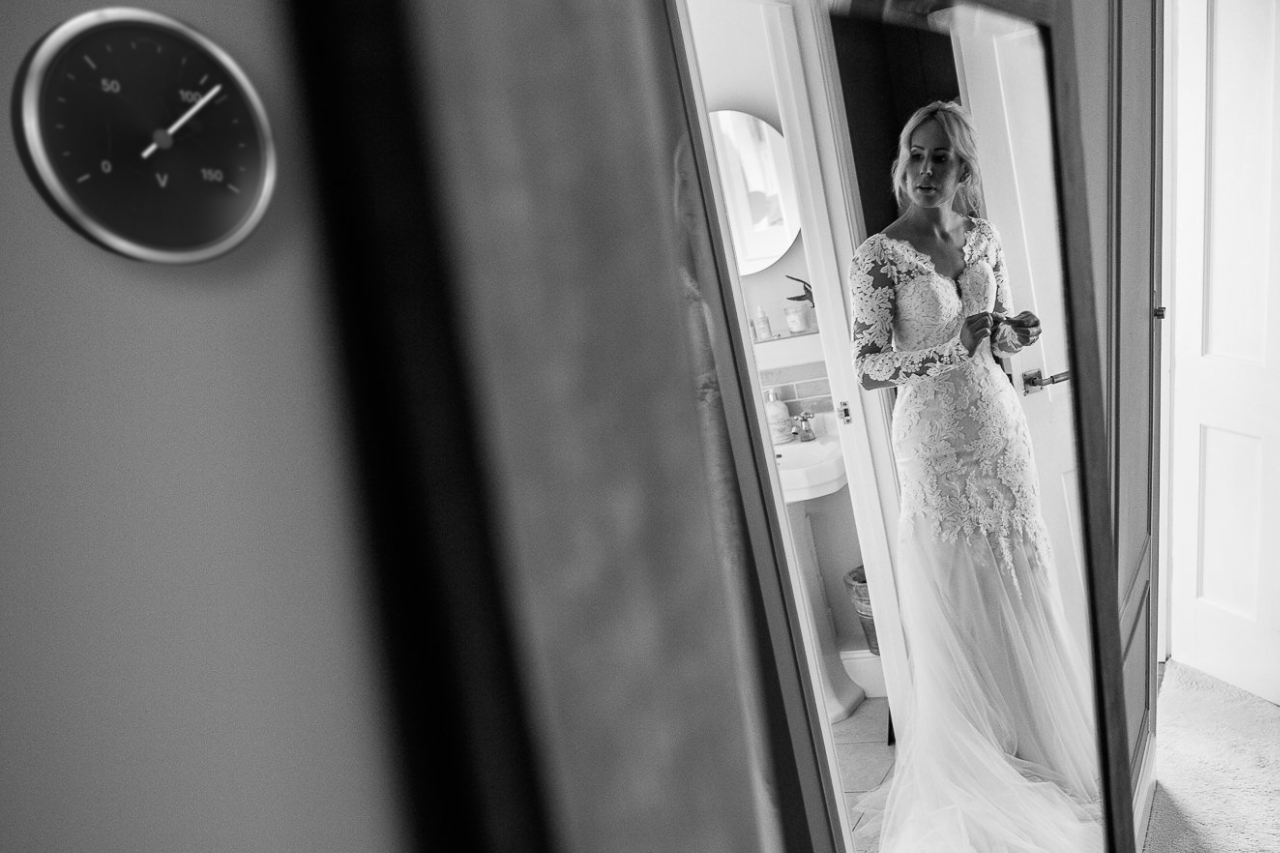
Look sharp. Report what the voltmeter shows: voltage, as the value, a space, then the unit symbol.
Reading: 105 V
